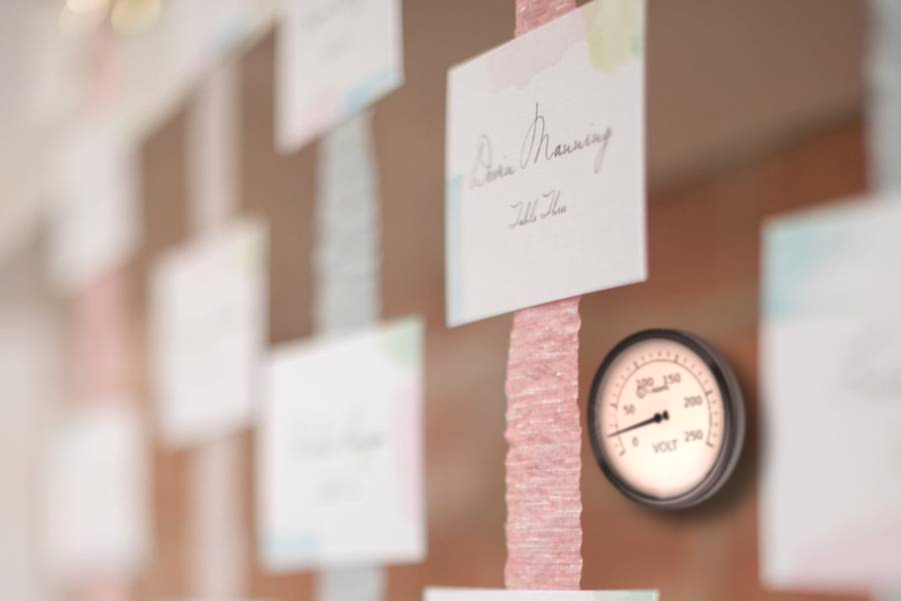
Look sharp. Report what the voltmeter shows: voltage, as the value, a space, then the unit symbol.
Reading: 20 V
